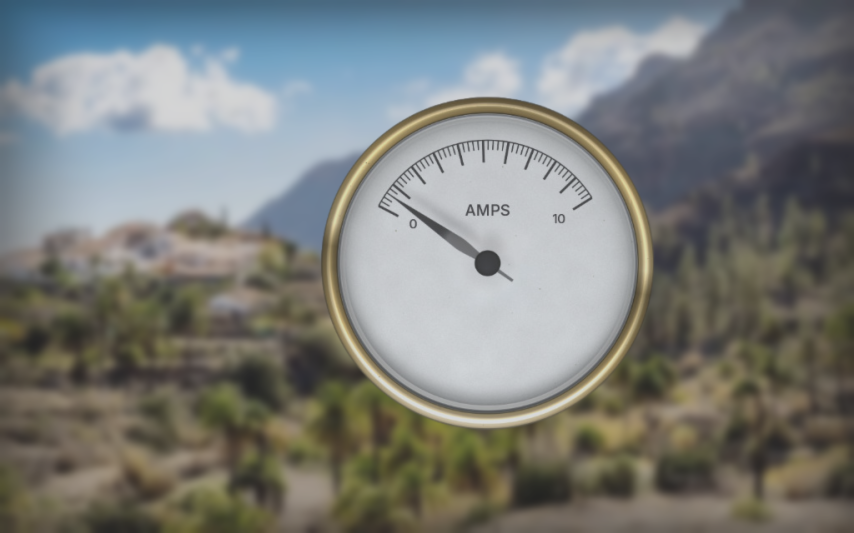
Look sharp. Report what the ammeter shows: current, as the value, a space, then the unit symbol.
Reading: 0.6 A
